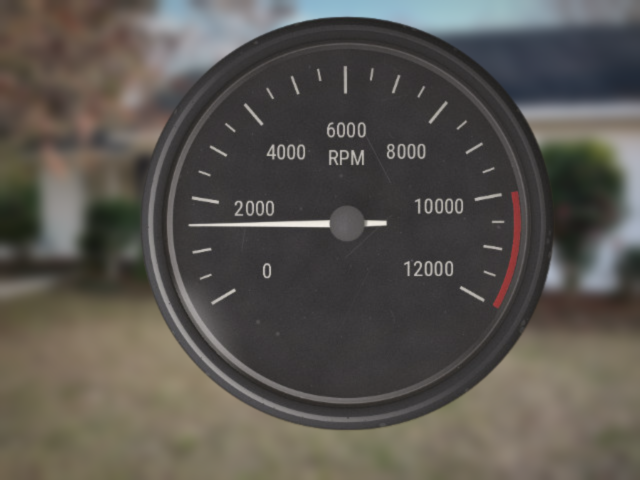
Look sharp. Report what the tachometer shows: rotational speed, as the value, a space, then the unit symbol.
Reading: 1500 rpm
